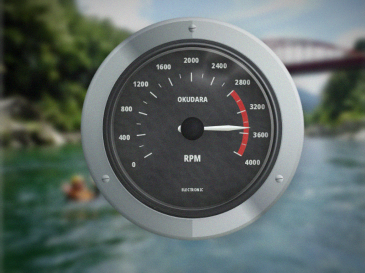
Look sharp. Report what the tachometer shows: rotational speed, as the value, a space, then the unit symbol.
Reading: 3500 rpm
